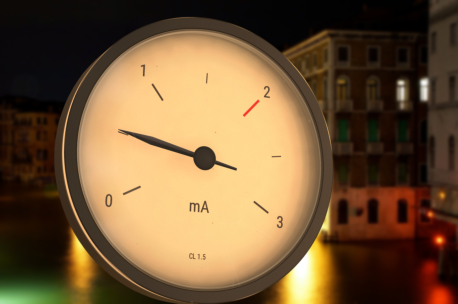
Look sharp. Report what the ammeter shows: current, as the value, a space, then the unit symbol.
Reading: 0.5 mA
